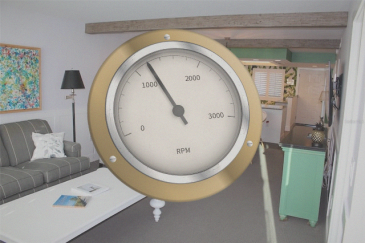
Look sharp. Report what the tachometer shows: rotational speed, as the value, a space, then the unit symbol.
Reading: 1200 rpm
